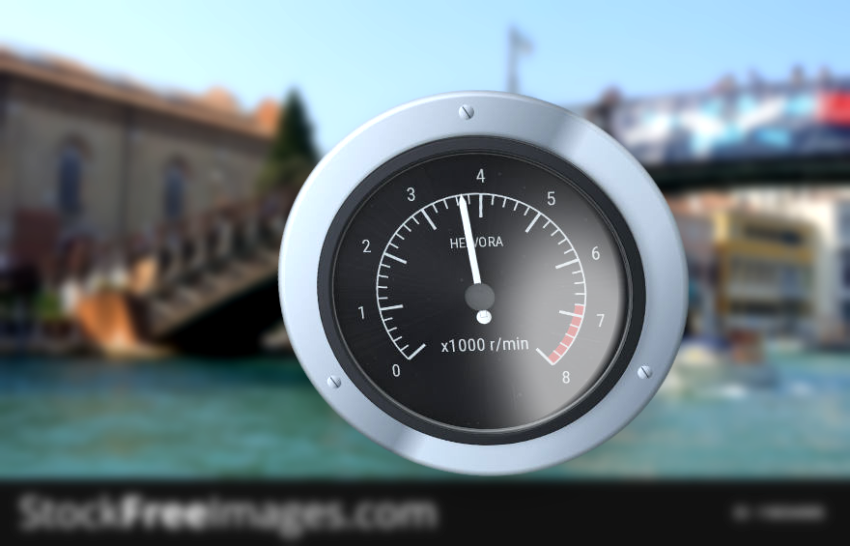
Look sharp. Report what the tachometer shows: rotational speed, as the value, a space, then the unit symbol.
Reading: 3700 rpm
